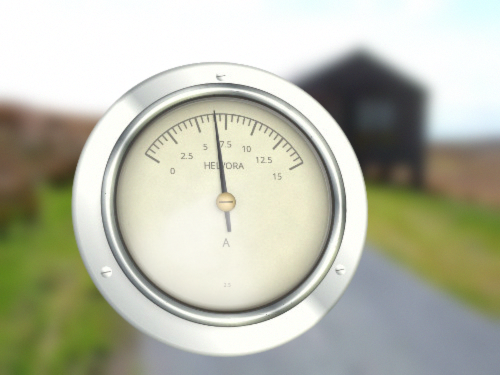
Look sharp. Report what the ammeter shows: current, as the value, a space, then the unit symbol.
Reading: 6.5 A
